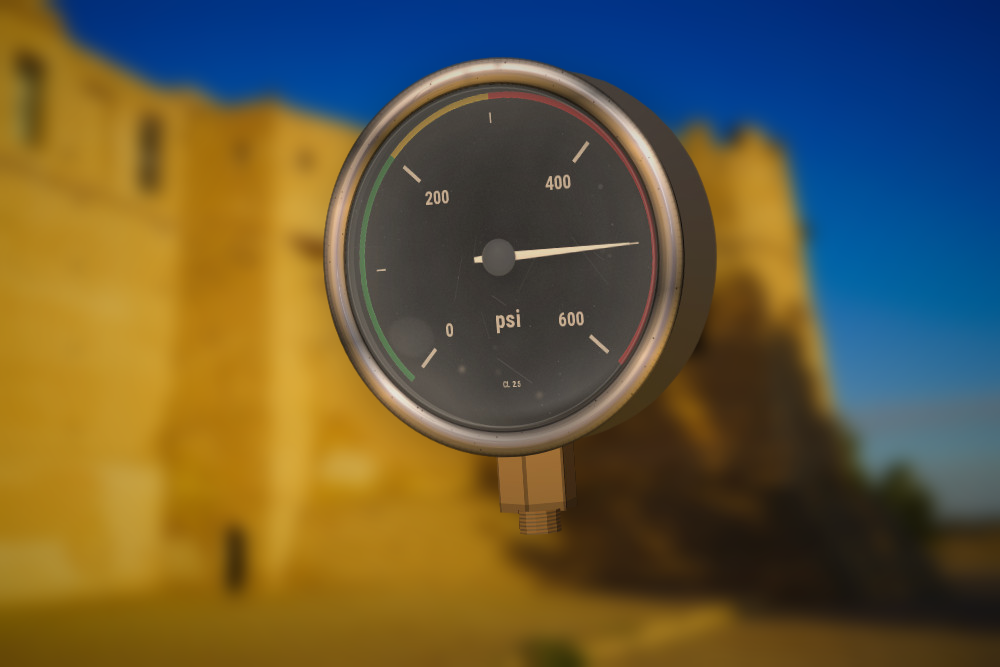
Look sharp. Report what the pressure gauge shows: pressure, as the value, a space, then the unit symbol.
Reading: 500 psi
